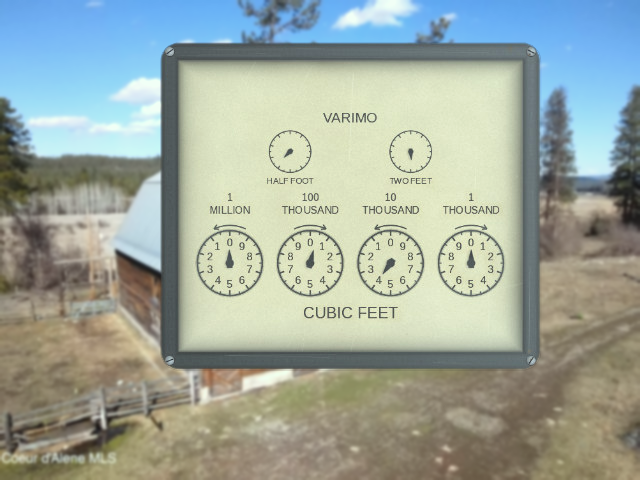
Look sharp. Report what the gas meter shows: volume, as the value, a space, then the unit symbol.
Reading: 4000 ft³
